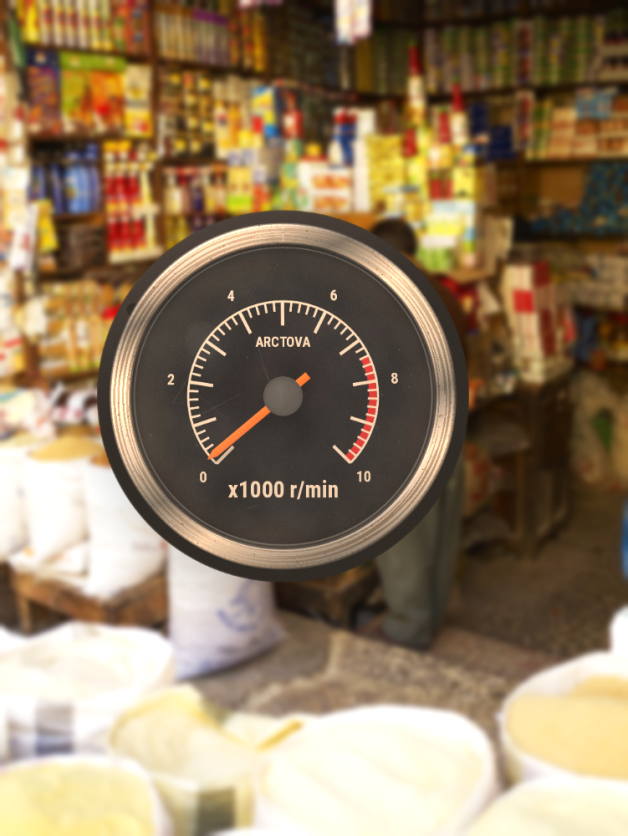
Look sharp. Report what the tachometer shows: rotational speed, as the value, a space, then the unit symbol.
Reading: 200 rpm
